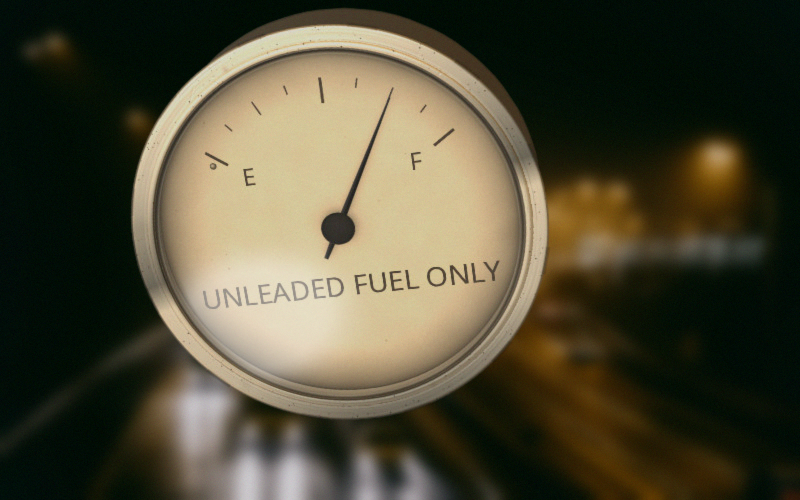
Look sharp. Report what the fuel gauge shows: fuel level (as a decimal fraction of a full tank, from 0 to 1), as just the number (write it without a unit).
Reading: 0.75
